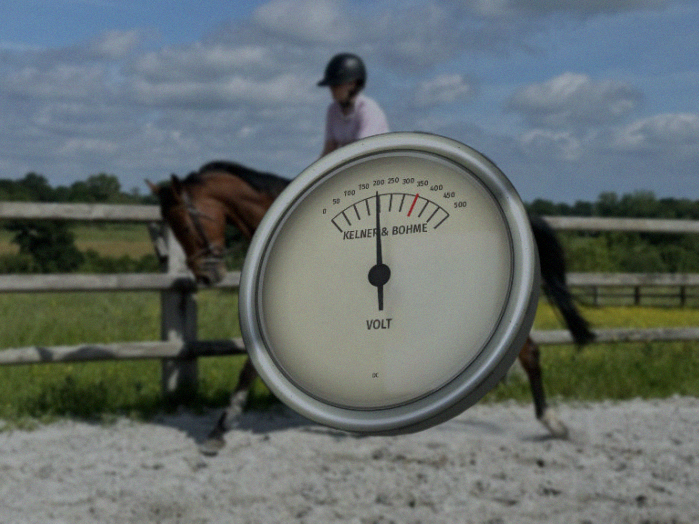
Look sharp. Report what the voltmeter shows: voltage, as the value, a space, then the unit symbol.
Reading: 200 V
